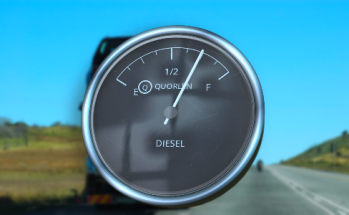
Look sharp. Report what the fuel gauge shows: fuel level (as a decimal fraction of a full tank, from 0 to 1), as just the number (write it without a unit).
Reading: 0.75
